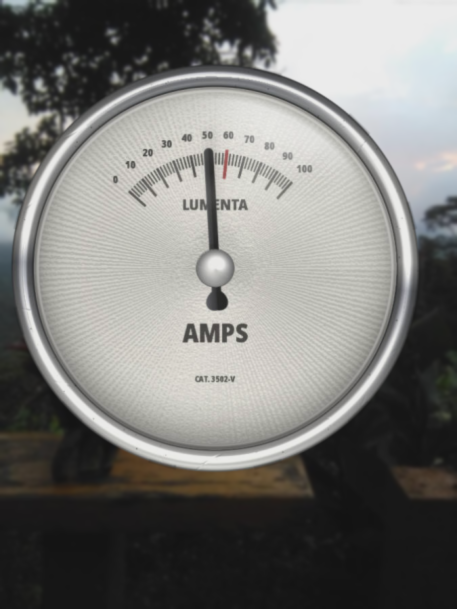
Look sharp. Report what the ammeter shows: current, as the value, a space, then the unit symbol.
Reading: 50 A
